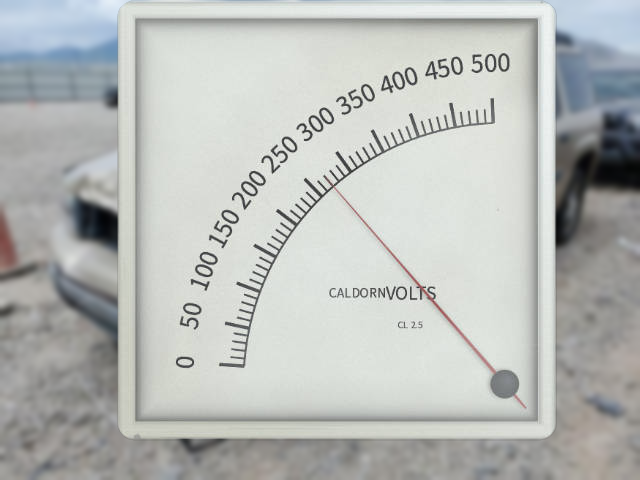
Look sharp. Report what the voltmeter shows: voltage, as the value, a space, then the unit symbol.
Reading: 270 V
